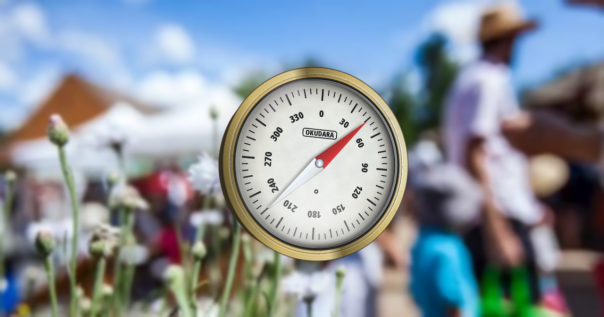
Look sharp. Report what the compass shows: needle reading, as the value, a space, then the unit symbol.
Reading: 45 °
